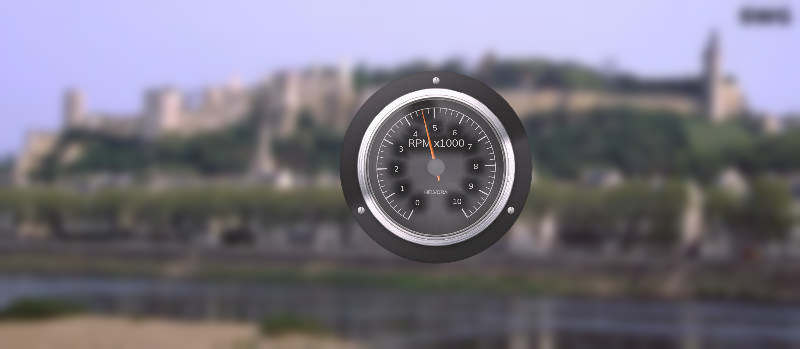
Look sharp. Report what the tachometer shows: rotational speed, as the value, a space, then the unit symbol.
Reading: 4600 rpm
